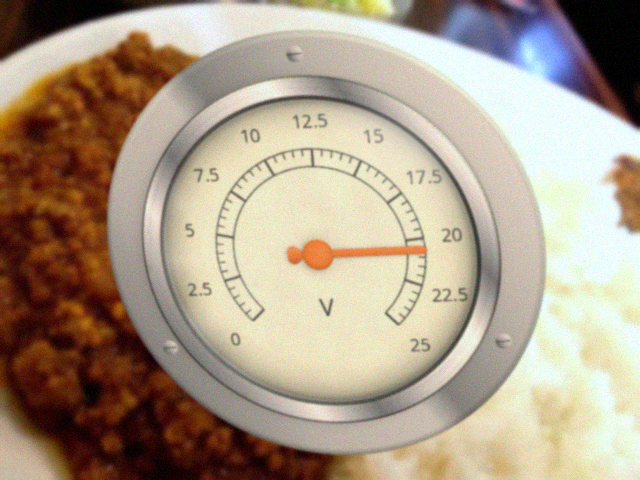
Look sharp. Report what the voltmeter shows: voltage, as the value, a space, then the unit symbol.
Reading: 20.5 V
